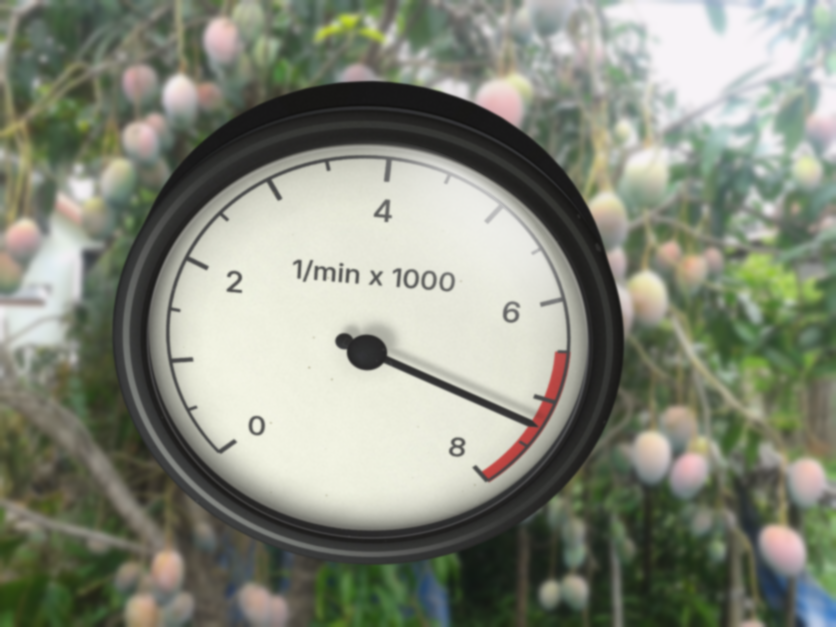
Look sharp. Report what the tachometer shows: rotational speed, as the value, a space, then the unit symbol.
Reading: 7250 rpm
